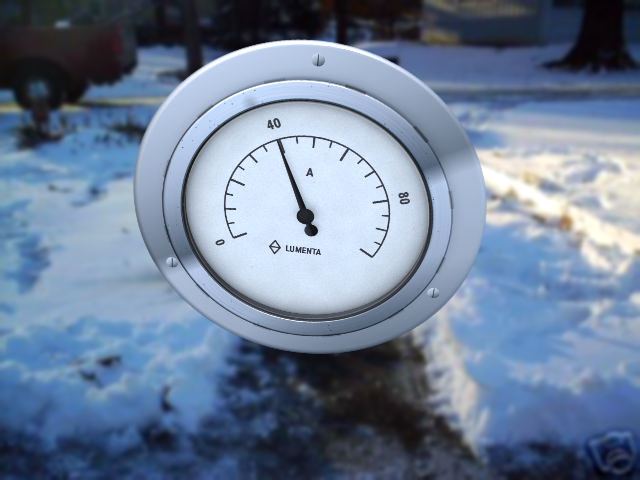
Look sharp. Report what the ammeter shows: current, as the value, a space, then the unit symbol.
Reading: 40 A
